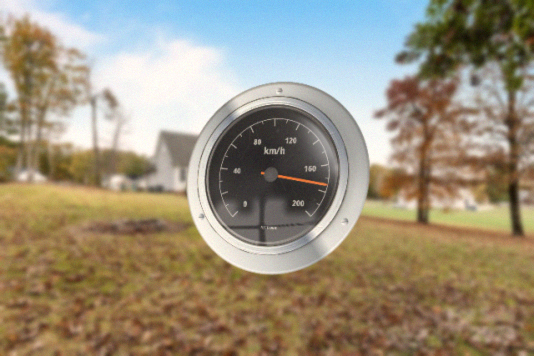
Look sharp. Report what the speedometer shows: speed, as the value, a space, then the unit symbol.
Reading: 175 km/h
